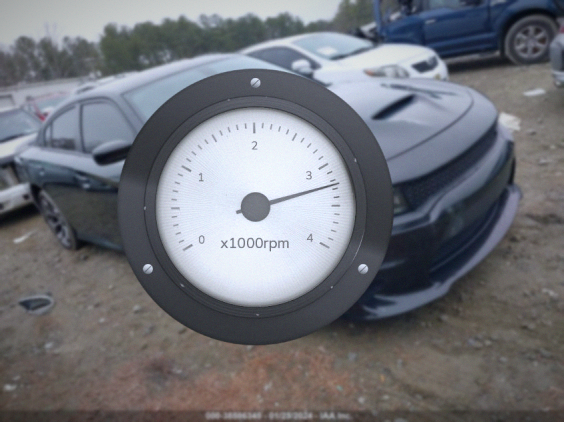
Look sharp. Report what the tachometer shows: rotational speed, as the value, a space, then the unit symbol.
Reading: 3250 rpm
